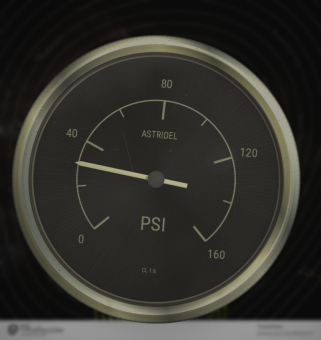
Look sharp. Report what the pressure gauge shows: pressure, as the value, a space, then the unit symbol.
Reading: 30 psi
